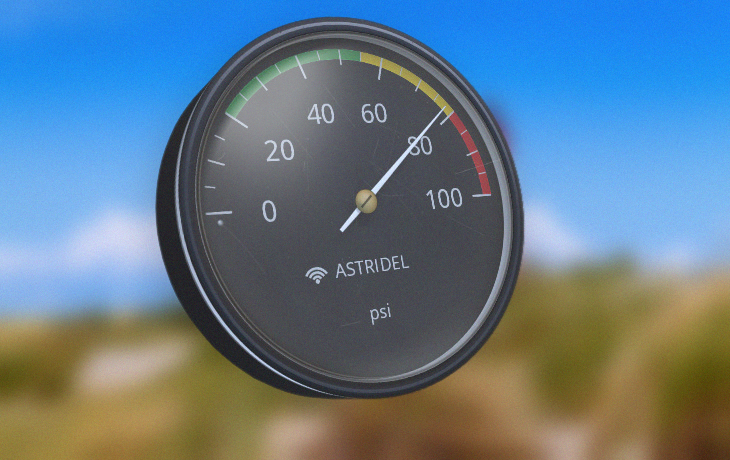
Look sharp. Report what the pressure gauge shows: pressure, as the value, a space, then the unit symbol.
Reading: 77.5 psi
